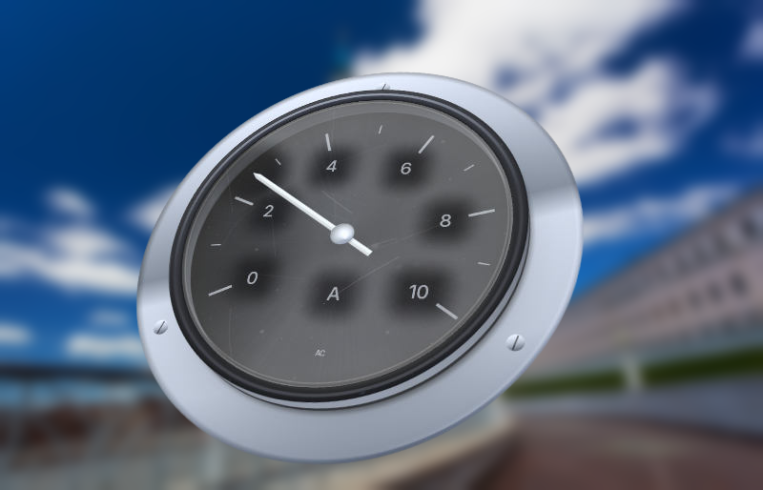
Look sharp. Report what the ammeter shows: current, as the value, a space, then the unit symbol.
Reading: 2.5 A
